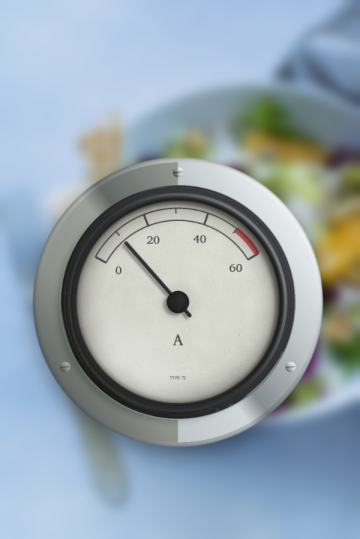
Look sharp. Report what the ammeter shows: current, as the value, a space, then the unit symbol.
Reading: 10 A
